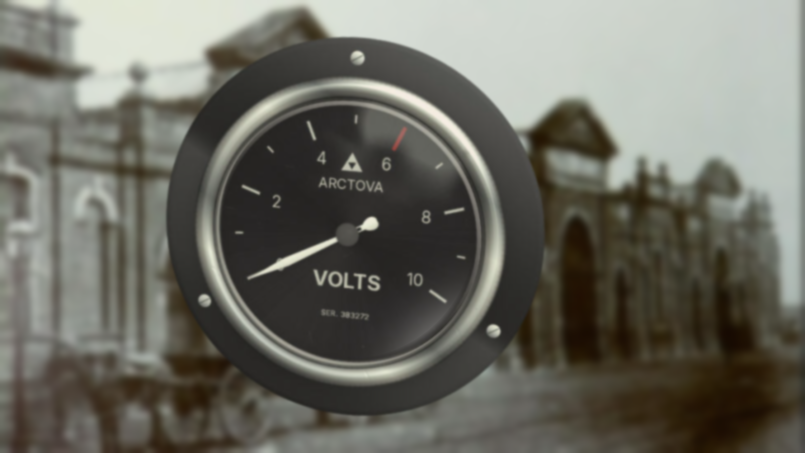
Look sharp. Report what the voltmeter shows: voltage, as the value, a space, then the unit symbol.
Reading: 0 V
